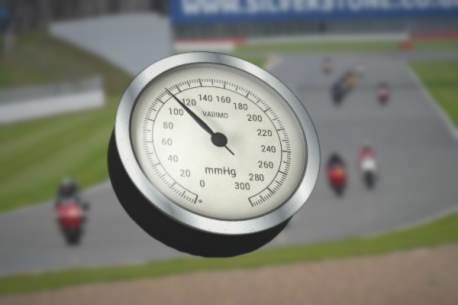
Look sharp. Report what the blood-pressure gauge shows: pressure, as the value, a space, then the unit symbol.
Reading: 110 mmHg
